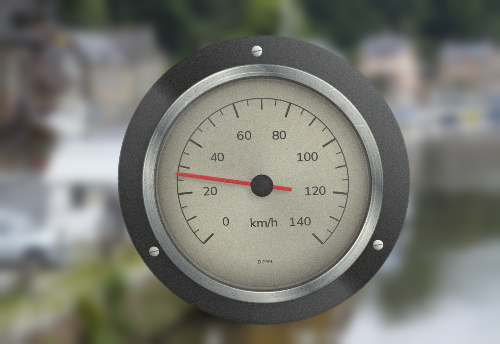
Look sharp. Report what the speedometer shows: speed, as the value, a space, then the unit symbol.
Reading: 27.5 km/h
